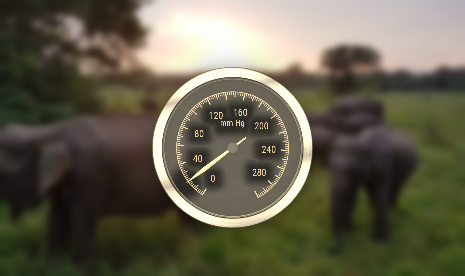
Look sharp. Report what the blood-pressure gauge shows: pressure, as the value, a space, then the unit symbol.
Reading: 20 mmHg
